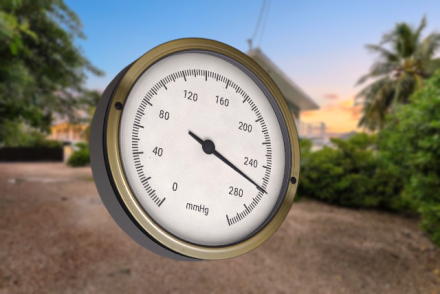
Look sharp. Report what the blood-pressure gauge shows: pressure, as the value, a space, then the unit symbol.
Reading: 260 mmHg
